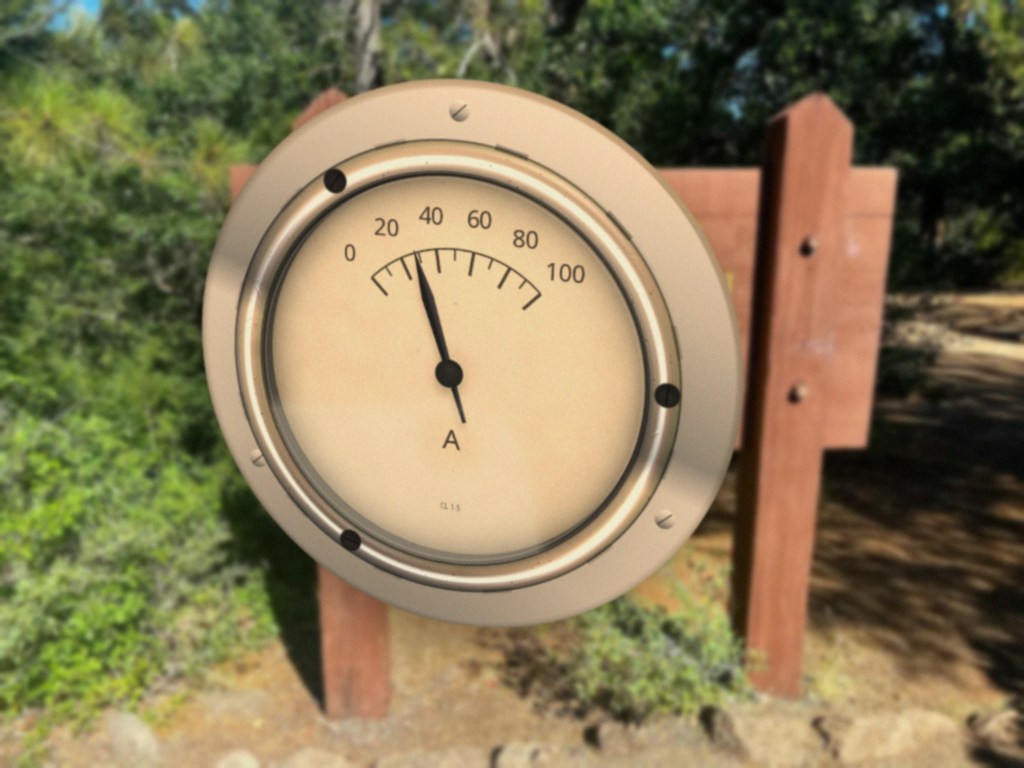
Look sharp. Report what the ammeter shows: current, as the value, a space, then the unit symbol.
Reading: 30 A
